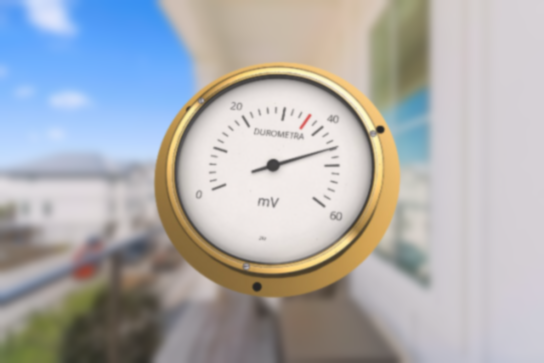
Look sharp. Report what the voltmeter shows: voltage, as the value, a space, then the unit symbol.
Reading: 46 mV
